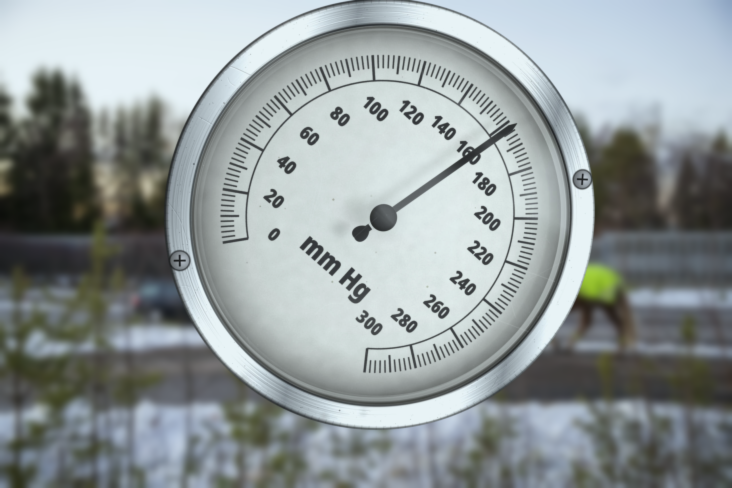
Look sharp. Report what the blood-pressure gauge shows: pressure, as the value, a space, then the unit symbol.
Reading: 162 mmHg
